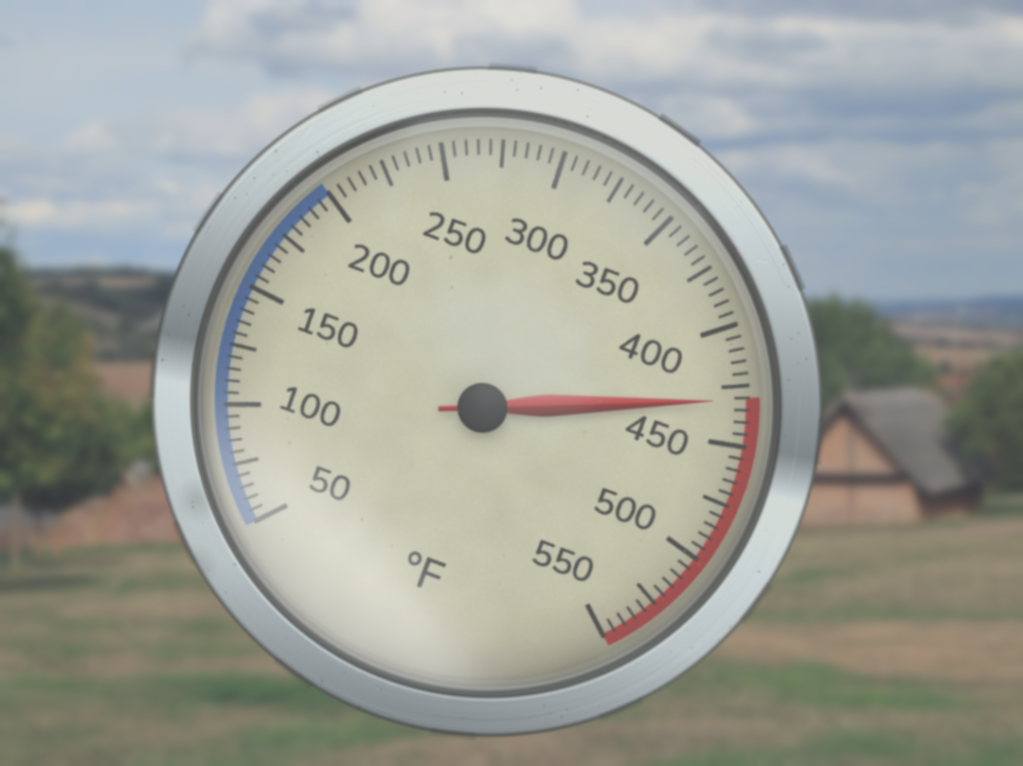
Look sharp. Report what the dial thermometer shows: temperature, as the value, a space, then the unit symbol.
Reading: 430 °F
